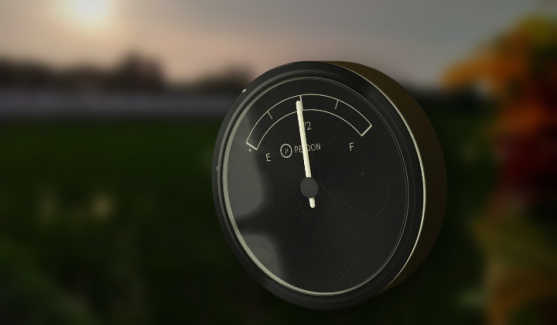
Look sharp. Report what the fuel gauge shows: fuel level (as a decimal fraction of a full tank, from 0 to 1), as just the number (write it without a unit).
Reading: 0.5
